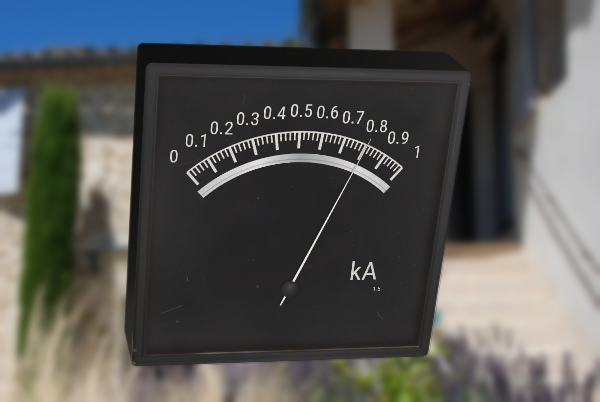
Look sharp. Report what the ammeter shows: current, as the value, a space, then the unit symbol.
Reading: 0.8 kA
